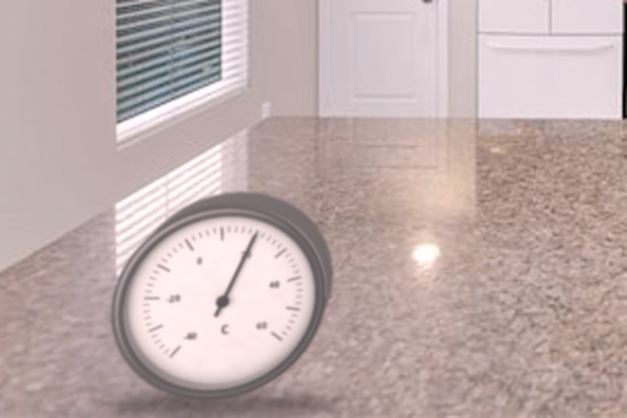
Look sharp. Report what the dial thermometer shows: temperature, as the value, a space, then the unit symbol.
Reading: 20 °C
